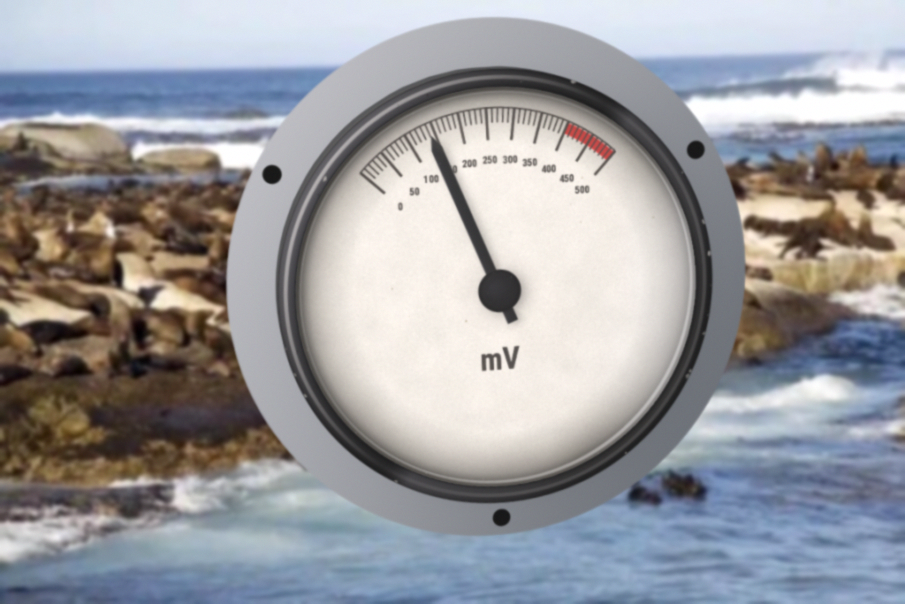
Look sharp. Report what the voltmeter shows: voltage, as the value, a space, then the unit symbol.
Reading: 140 mV
